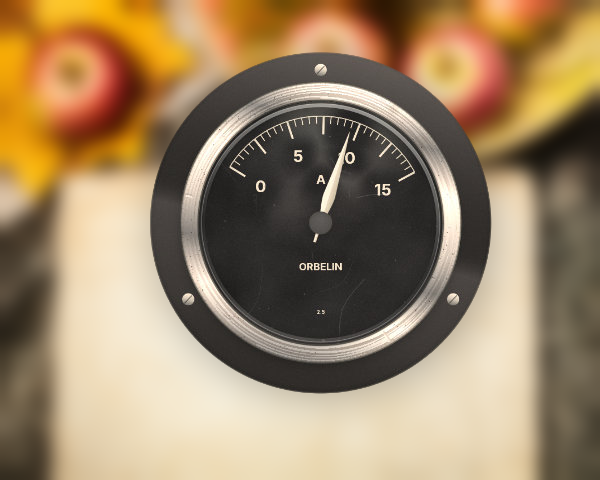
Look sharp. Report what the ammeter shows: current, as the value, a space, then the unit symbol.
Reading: 9.5 A
